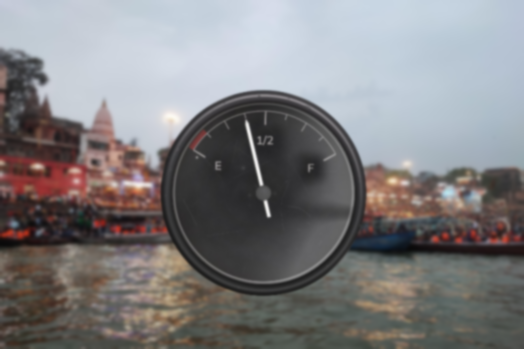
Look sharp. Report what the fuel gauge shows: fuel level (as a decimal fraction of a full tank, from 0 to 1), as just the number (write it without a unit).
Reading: 0.375
